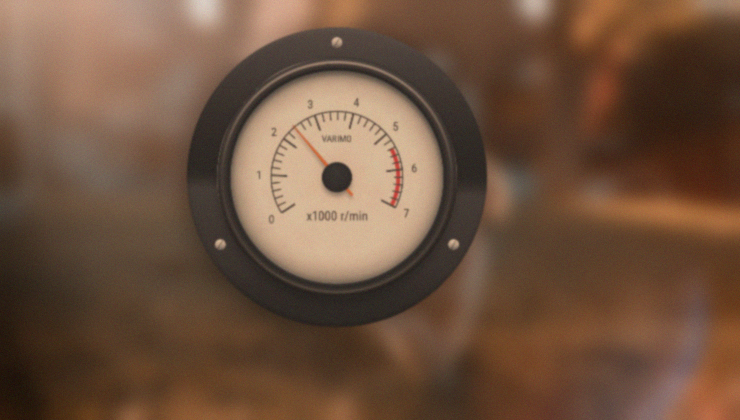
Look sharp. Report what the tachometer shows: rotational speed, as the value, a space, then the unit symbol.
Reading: 2400 rpm
